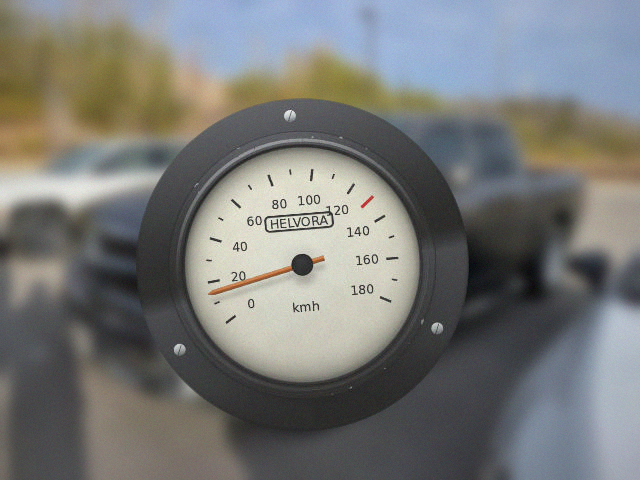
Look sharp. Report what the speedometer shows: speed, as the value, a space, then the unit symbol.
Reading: 15 km/h
